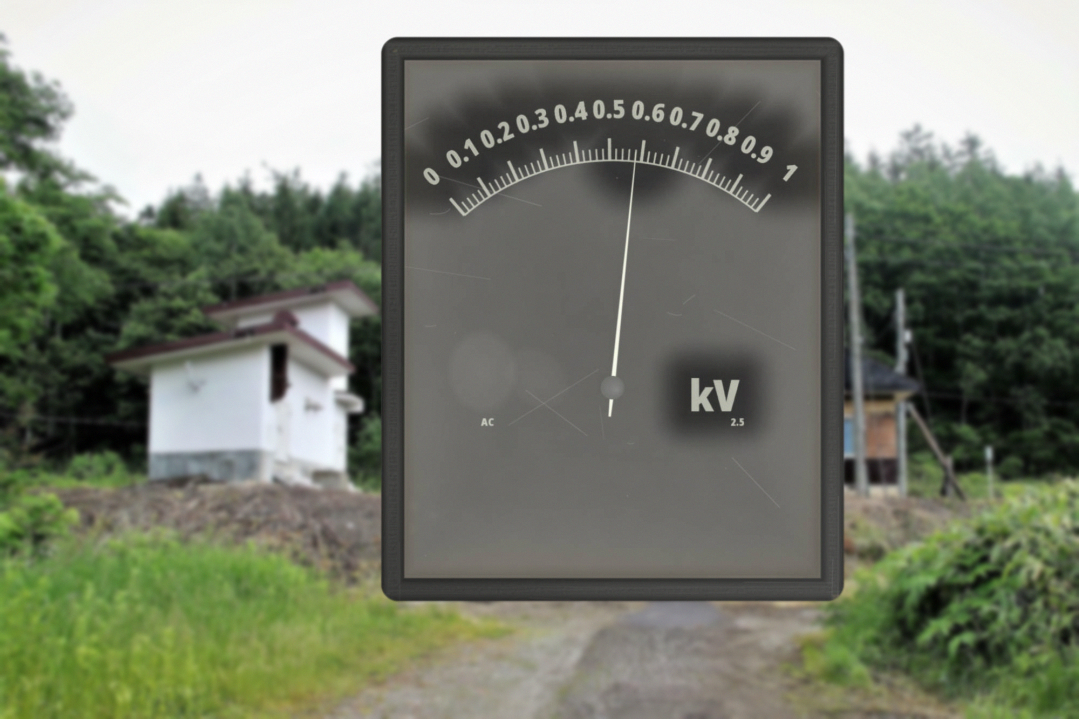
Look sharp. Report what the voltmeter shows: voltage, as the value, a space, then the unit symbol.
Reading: 0.58 kV
